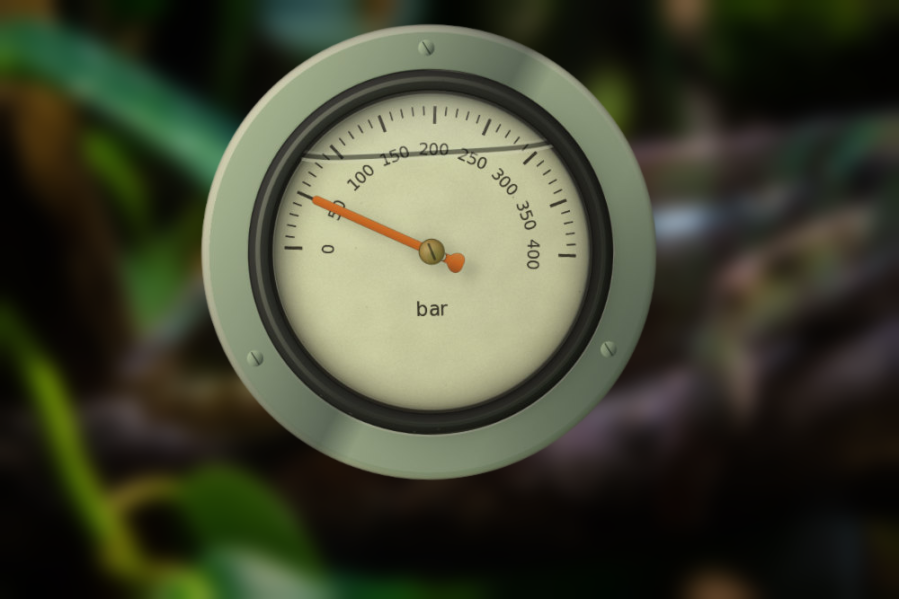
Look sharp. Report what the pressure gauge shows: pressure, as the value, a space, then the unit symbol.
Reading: 50 bar
